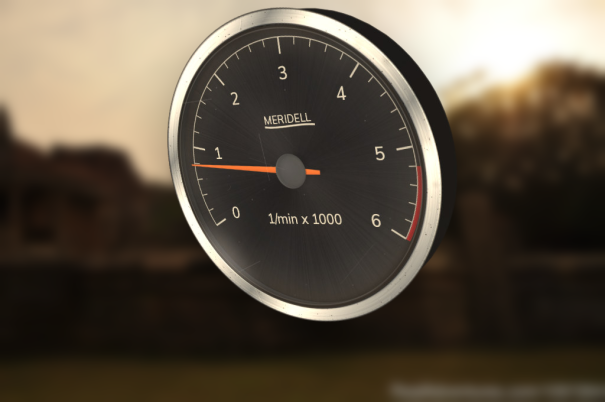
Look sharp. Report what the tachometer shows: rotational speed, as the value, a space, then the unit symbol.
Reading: 800 rpm
